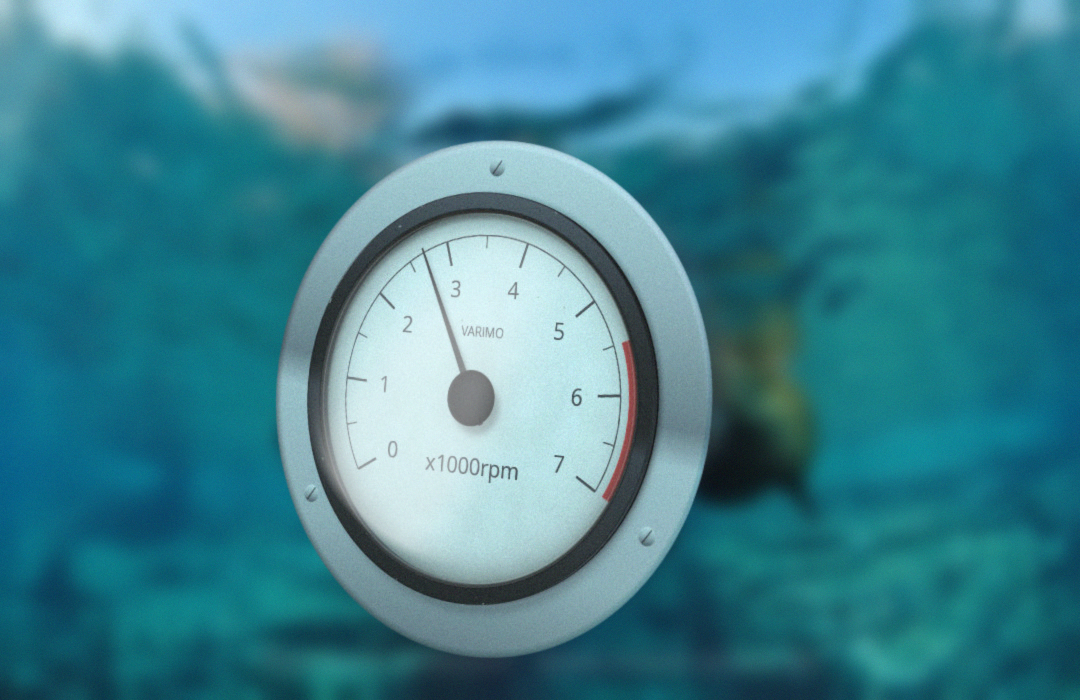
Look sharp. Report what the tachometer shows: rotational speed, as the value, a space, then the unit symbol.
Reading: 2750 rpm
